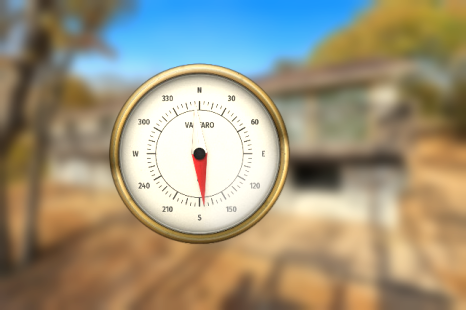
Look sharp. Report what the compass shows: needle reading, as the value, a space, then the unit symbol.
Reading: 175 °
